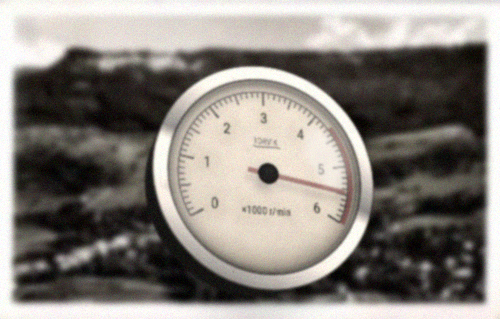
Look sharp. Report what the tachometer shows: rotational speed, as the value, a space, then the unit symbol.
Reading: 5500 rpm
